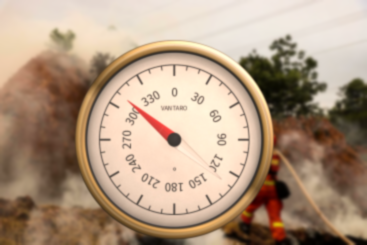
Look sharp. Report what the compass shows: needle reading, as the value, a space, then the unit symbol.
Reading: 310 °
